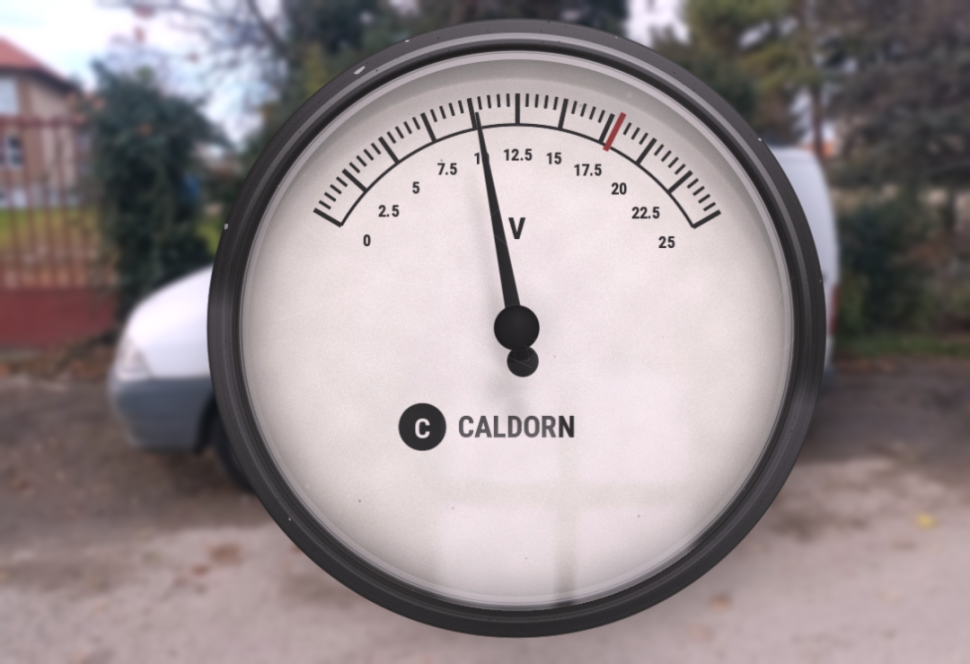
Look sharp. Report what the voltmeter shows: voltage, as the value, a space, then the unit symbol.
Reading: 10.25 V
